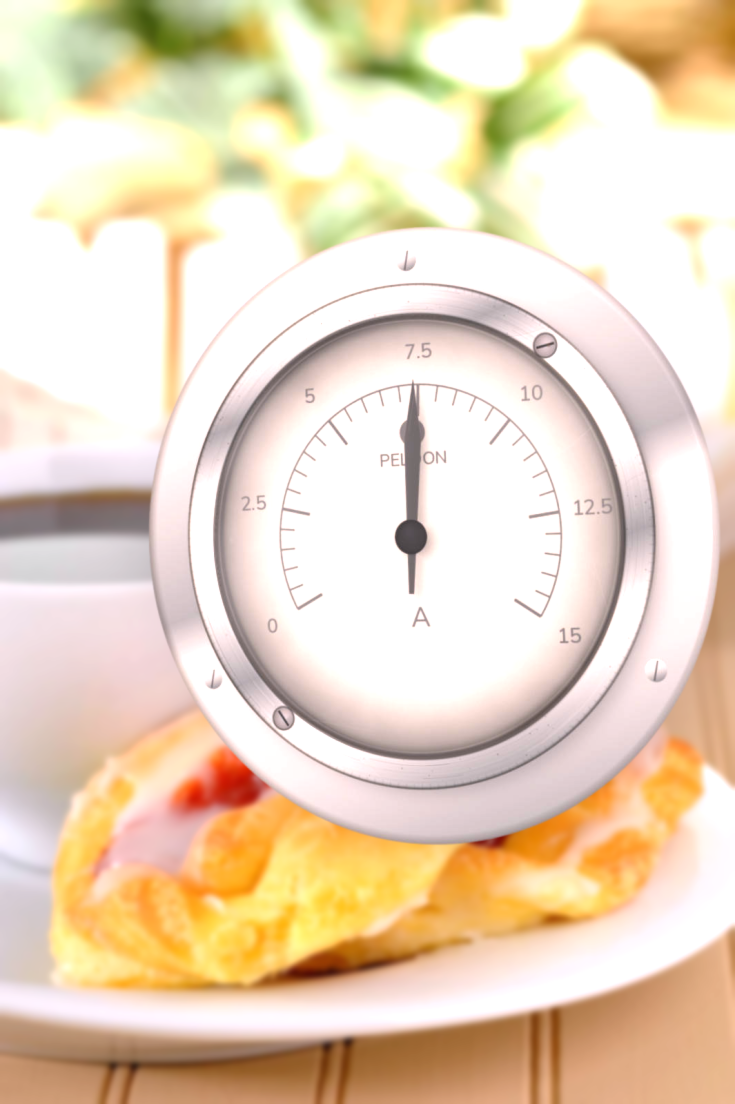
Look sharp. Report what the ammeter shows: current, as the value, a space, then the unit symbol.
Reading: 7.5 A
